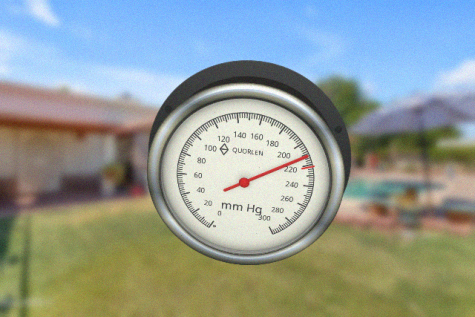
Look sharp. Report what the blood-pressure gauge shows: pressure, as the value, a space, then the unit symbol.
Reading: 210 mmHg
